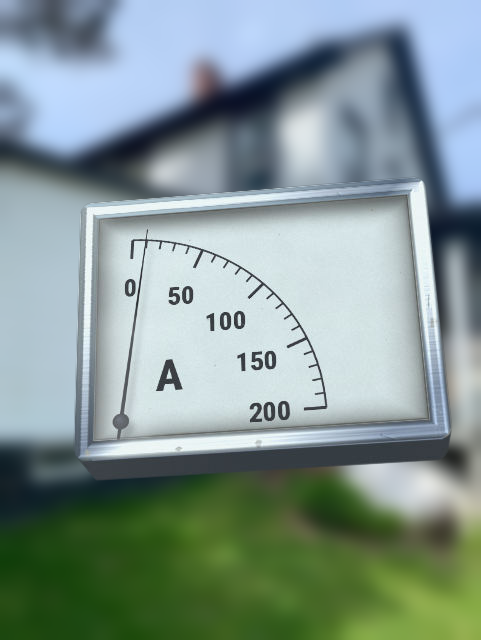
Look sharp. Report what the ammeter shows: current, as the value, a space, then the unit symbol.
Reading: 10 A
